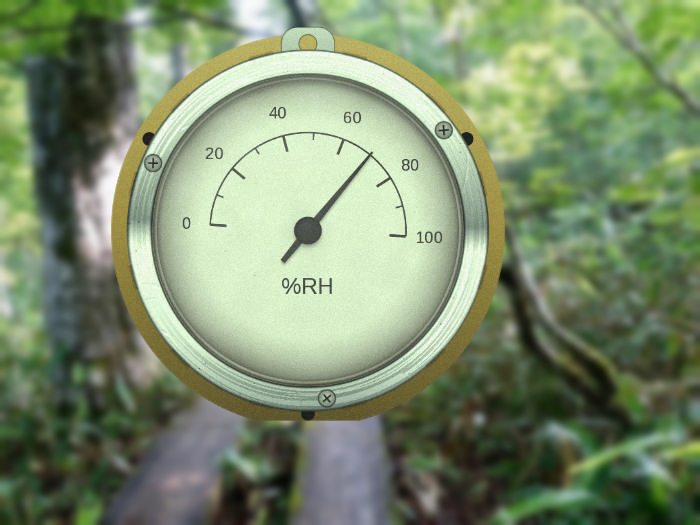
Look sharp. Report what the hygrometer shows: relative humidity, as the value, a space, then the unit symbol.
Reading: 70 %
